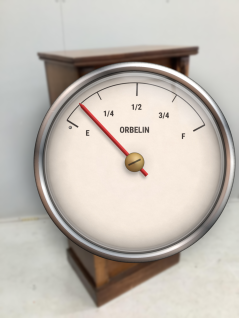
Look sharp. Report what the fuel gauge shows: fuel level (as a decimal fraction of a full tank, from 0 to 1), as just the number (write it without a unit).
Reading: 0.125
